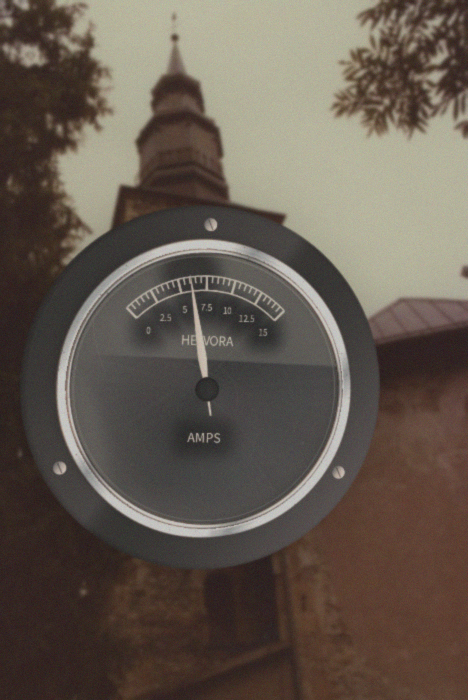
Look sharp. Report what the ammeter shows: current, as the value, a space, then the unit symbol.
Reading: 6 A
